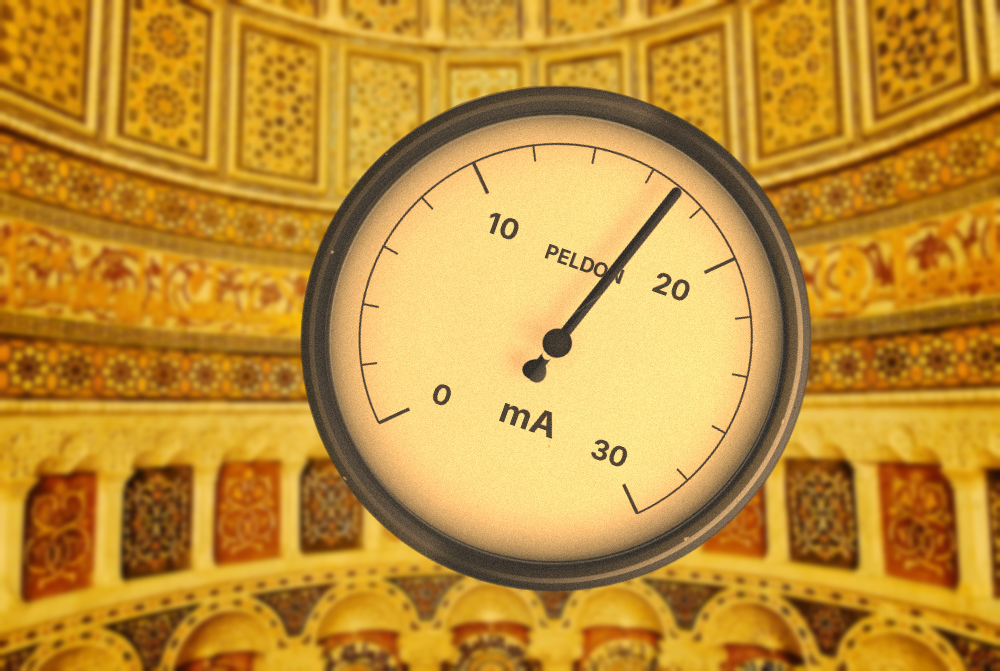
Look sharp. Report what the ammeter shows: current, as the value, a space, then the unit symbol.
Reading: 17 mA
